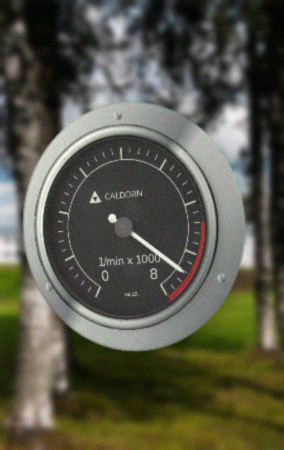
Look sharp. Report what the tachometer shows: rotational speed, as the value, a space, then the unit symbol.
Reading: 7400 rpm
